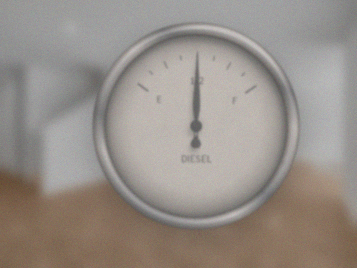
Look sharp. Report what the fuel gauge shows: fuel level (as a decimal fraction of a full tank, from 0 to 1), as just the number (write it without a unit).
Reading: 0.5
